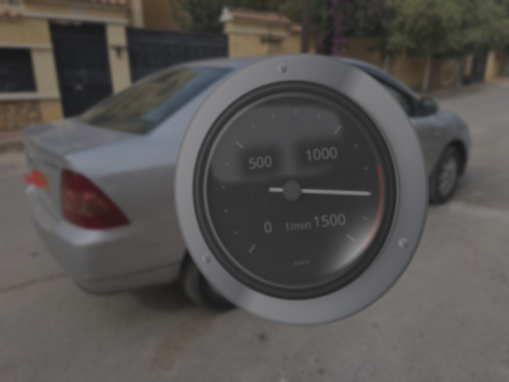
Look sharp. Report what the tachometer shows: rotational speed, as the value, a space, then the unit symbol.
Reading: 1300 rpm
